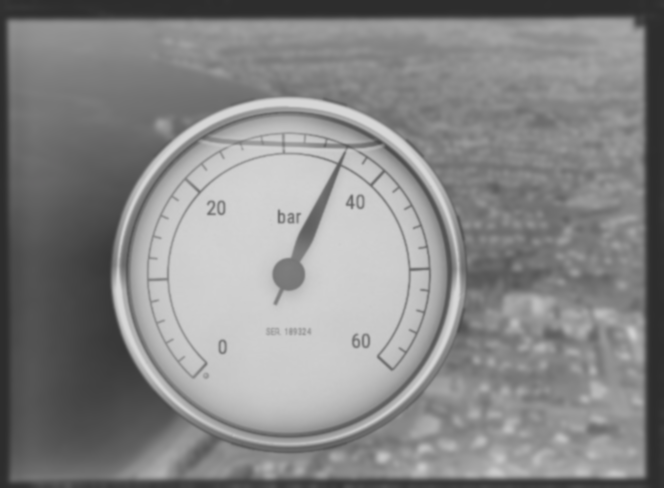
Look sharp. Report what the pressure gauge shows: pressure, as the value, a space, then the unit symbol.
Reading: 36 bar
